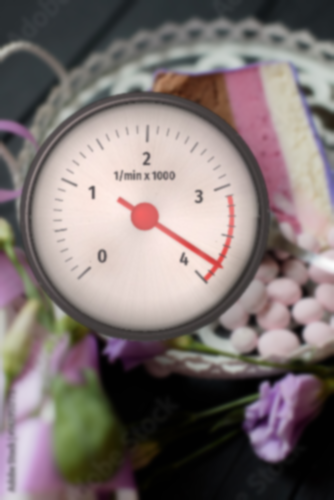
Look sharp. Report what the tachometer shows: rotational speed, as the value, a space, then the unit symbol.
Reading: 3800 rpm
